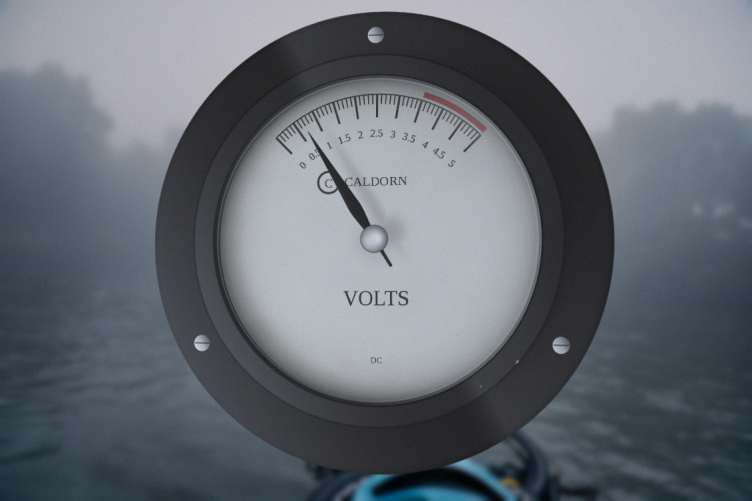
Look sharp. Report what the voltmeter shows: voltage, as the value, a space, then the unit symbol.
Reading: 0.7 V
